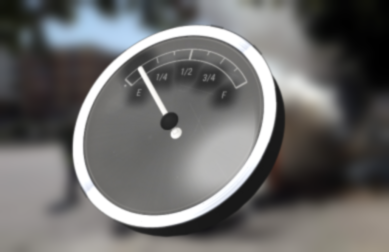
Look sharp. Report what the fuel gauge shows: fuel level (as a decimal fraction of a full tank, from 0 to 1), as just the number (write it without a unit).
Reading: 0.125
